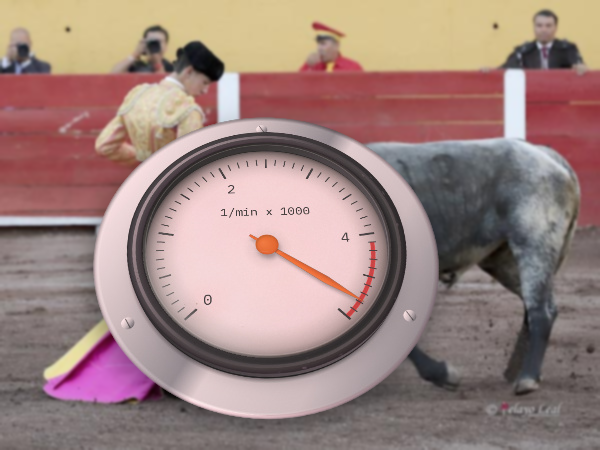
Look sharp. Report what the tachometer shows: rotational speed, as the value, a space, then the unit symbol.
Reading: 4800 rpm
